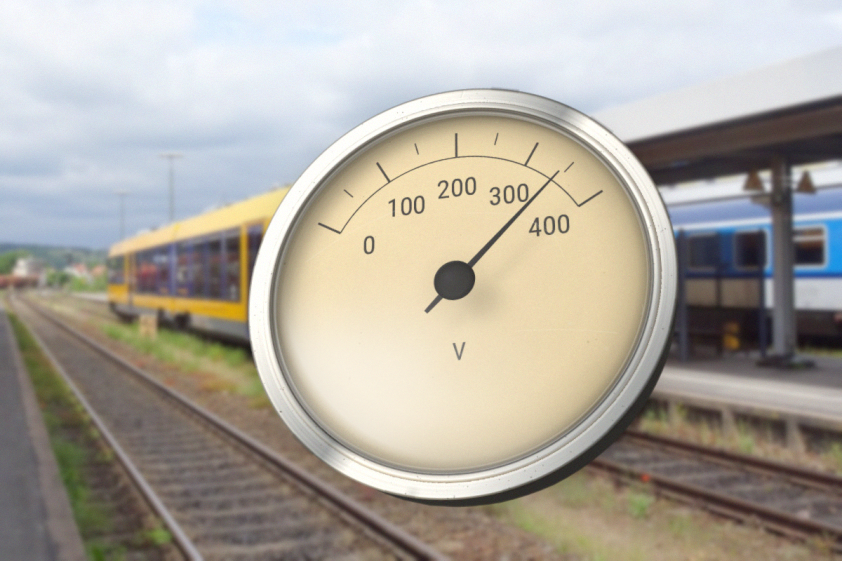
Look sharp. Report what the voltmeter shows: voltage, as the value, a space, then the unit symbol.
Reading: 350 V
